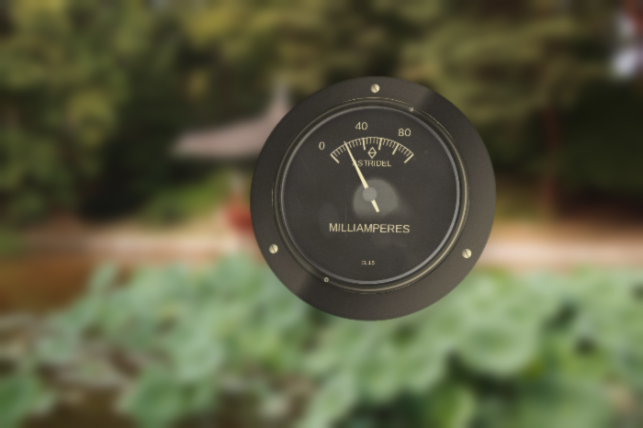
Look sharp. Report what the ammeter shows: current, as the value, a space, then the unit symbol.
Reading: 20 mA
